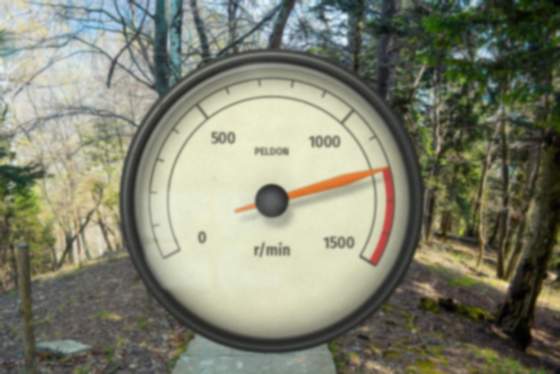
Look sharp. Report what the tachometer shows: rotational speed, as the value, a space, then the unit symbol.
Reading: 1200 rpm
